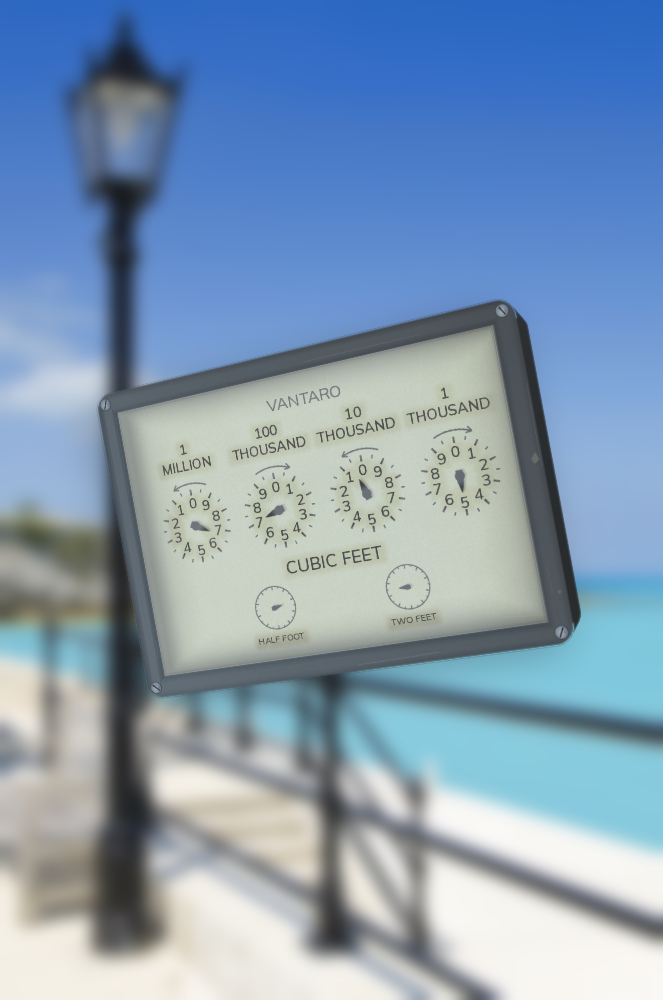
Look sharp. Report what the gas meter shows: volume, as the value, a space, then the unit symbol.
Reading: 670500 ft³
